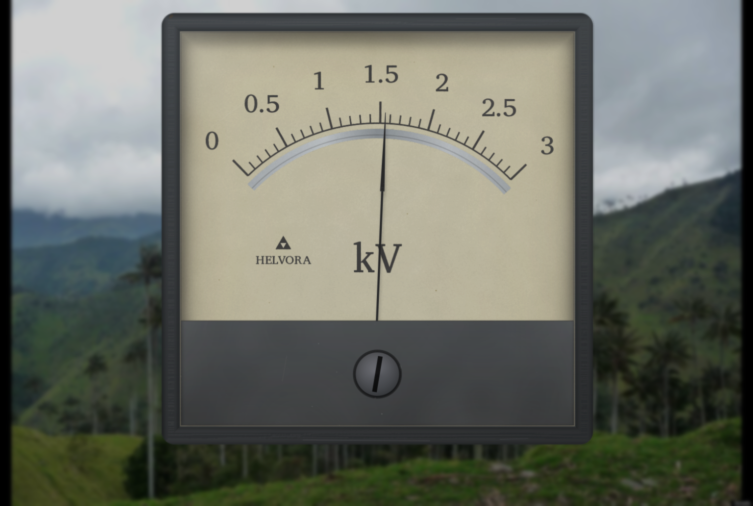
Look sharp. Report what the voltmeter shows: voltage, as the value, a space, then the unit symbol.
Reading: 1.55 kV
